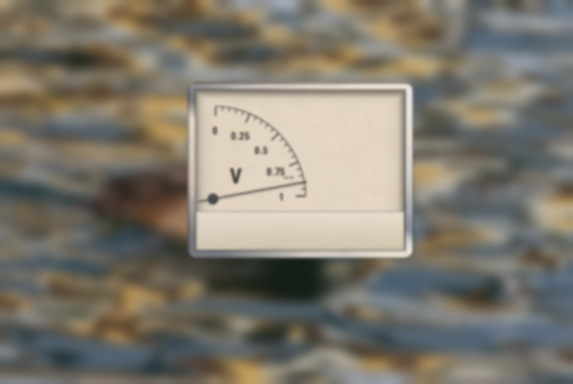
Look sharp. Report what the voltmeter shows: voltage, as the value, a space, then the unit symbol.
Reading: 0.9 V
